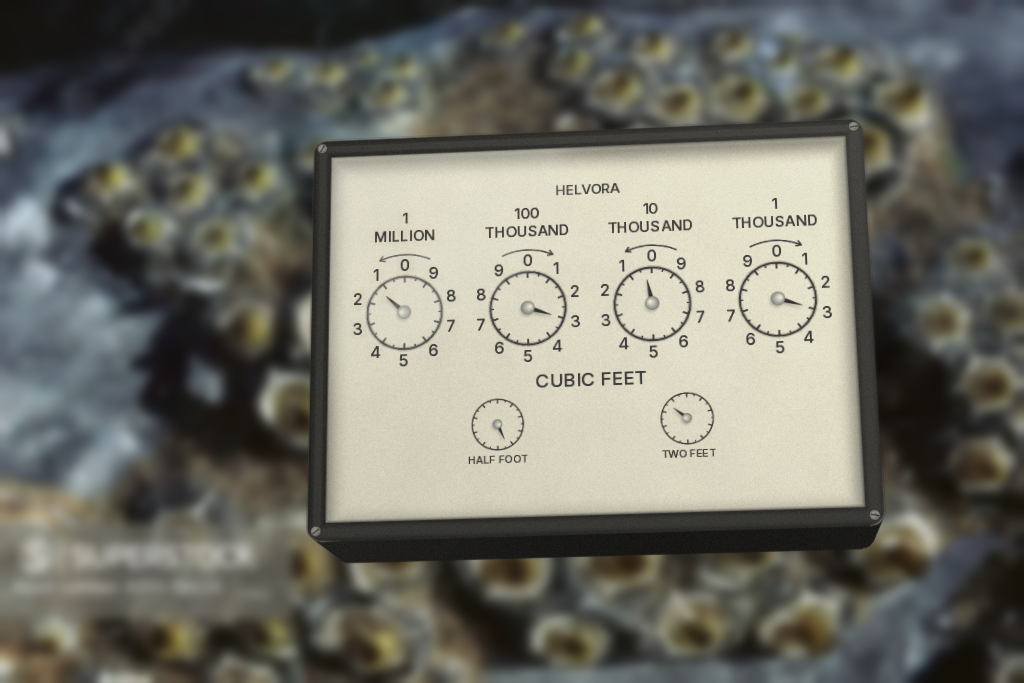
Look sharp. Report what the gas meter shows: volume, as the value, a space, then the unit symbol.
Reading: 130300 ft³
